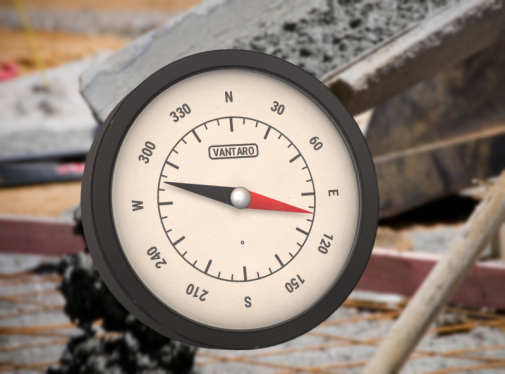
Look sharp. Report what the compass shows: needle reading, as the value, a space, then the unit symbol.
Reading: 105 °
